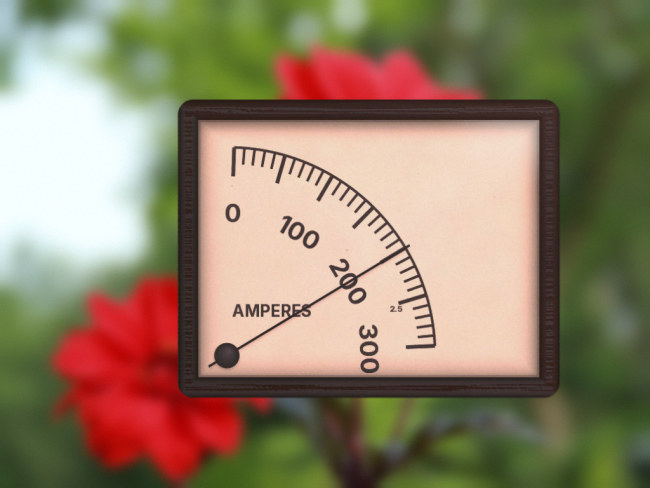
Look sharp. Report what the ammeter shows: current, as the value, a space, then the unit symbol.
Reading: 200 A
